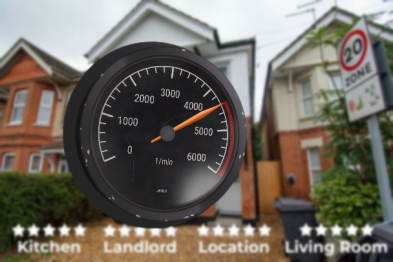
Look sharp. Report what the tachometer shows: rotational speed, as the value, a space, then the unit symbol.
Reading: 4400 rpm
